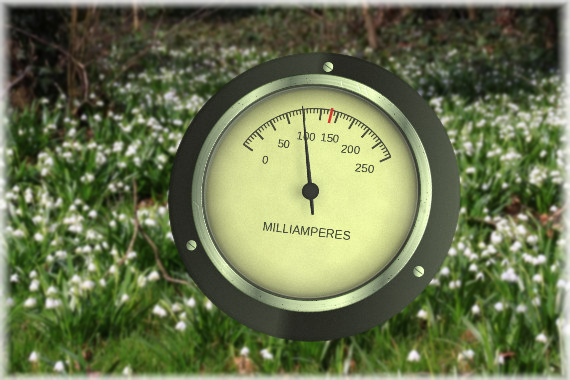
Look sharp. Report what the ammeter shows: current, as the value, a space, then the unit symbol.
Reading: 100 mA
